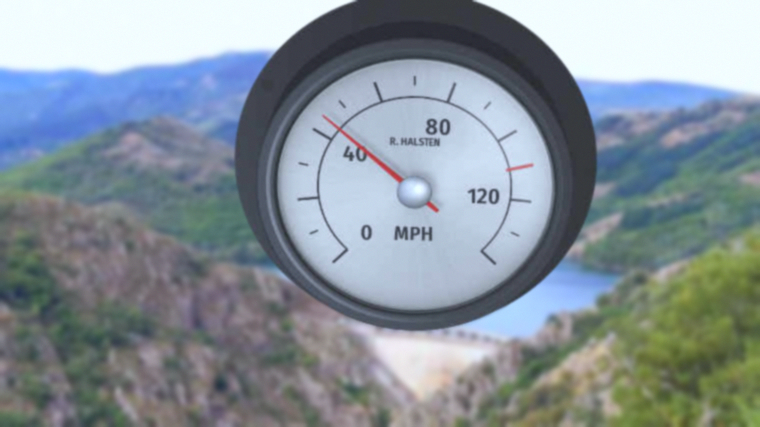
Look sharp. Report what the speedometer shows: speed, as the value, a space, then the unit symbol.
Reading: 45 mph
